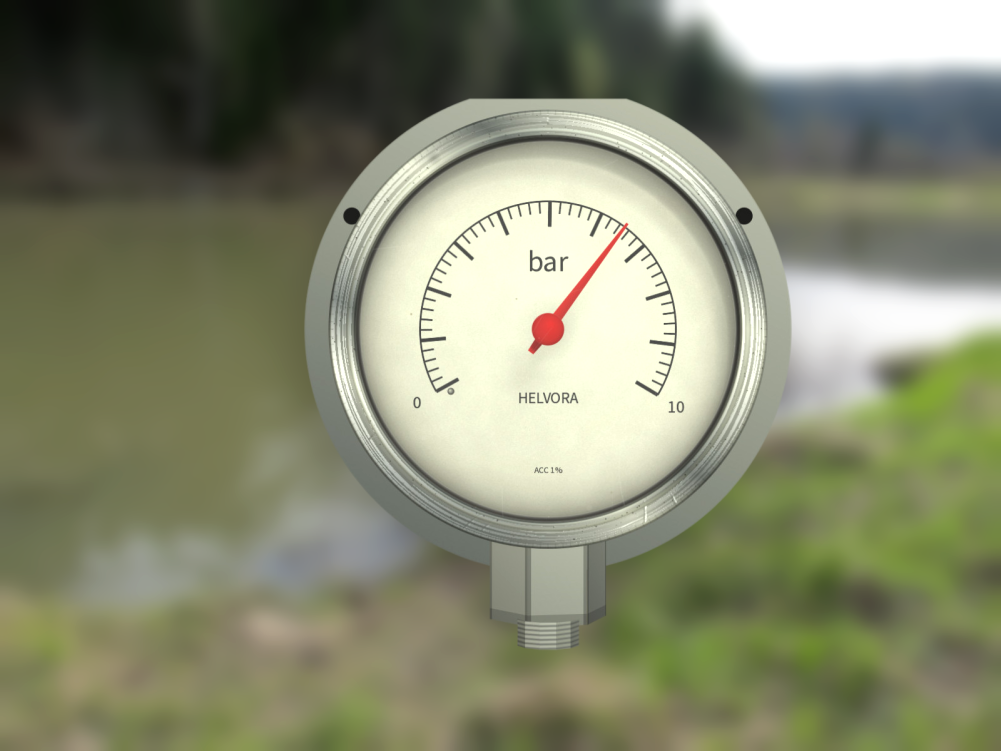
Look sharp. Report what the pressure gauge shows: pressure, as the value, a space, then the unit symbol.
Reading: 6.5 bar
